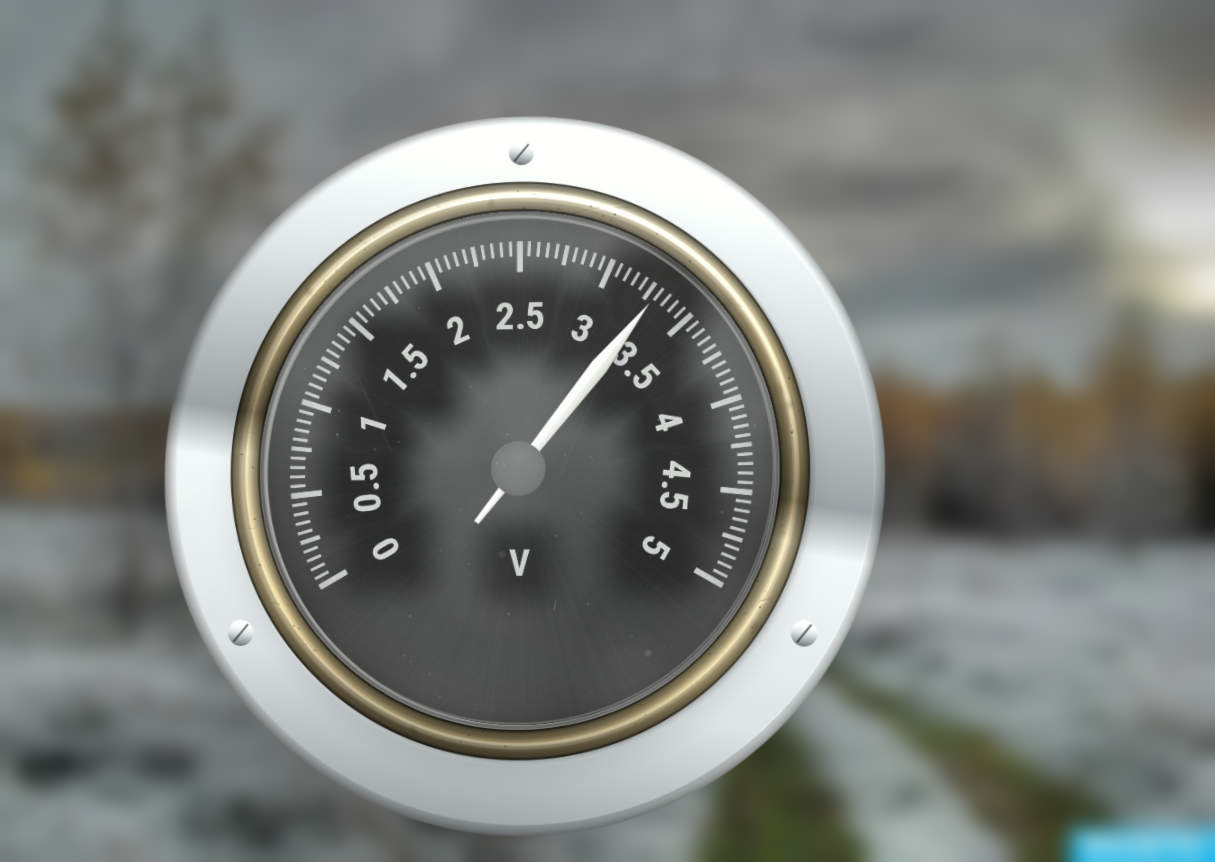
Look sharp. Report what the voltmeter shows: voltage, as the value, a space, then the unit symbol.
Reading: 3.3 V
